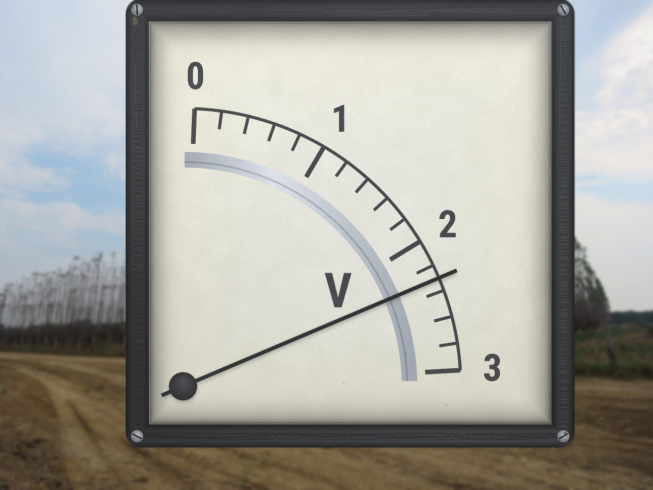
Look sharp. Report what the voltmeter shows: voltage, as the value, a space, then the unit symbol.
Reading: 2.3 V
